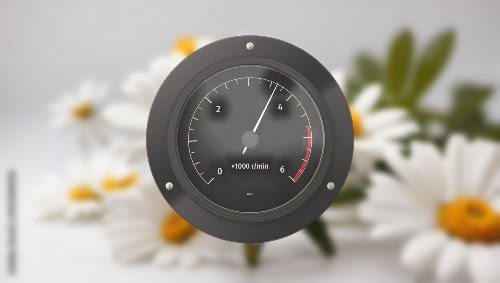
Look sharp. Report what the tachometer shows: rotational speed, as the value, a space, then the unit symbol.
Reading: 3625 rpm
